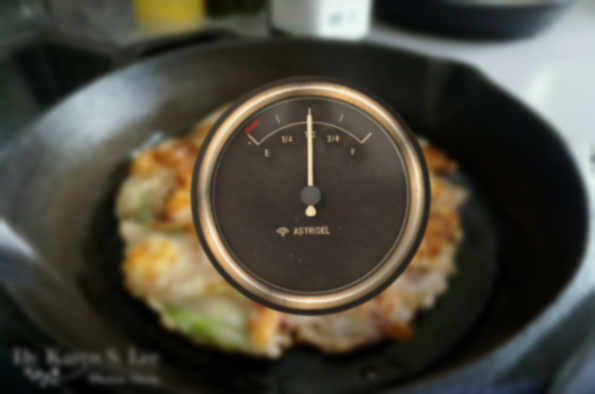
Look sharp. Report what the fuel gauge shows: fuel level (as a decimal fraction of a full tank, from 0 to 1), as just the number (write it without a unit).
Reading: 0.5
